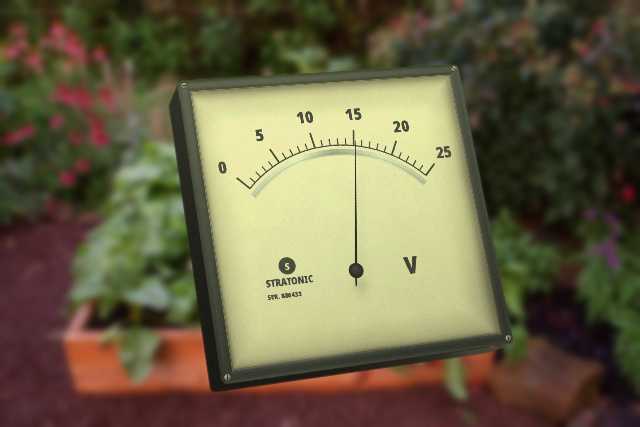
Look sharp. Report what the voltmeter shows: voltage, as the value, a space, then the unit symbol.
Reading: 15 V
